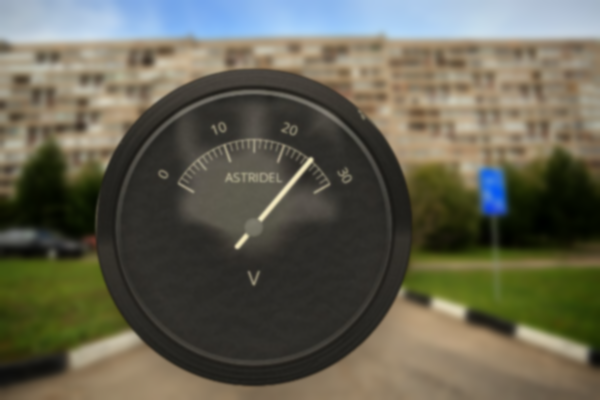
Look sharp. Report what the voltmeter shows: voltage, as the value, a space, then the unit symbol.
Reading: 25 V
